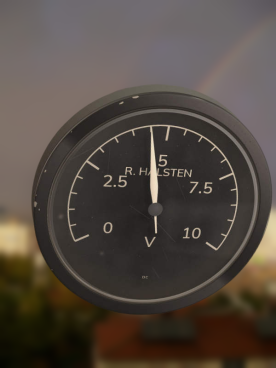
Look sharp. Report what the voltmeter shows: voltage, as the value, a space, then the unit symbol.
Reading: 4.5 V
